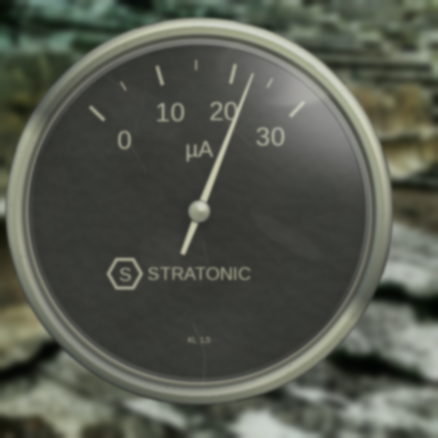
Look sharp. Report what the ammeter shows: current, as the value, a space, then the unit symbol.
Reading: 22.5 µA
